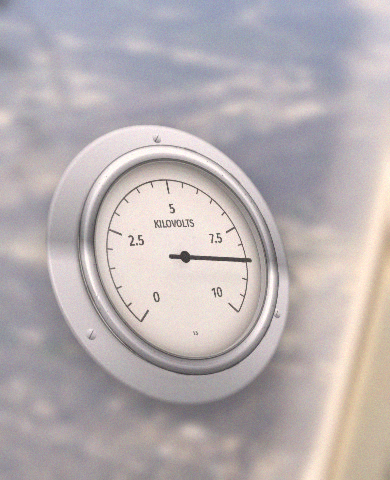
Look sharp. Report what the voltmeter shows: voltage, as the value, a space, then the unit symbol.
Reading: 8.5 kV
